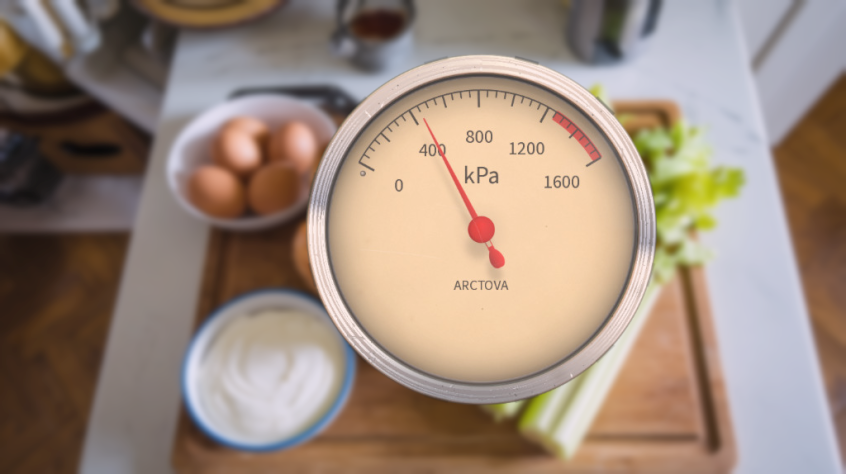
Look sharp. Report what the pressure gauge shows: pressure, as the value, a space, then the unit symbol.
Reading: 450 kPa
